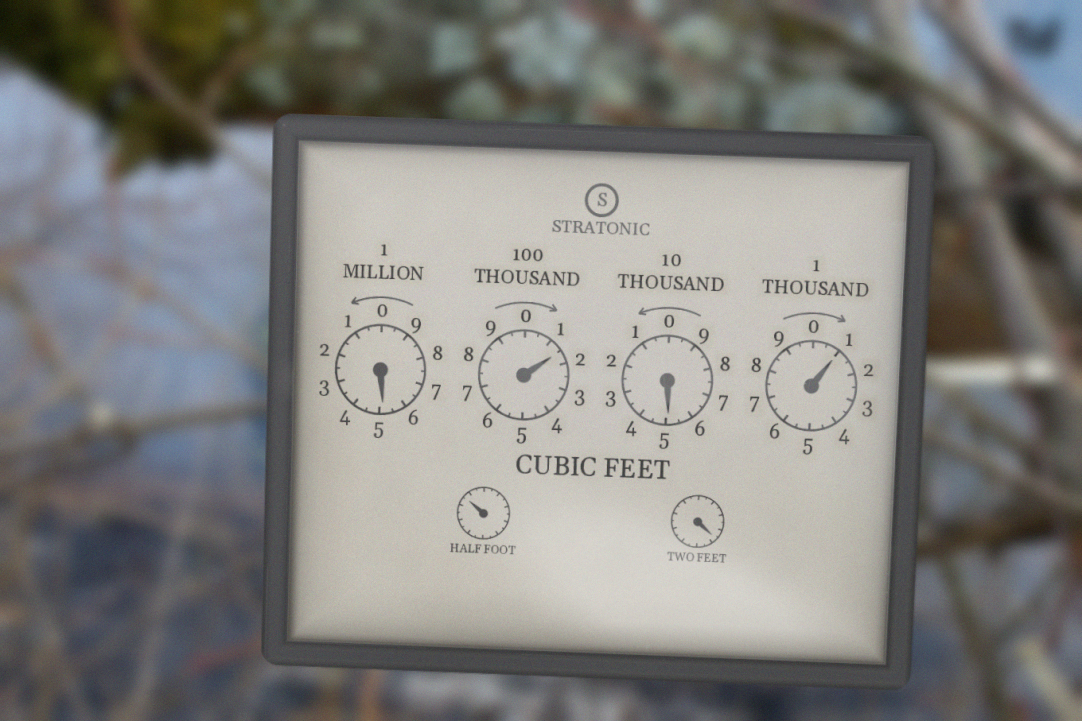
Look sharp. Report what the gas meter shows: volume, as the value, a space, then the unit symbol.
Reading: 515100 ft³
